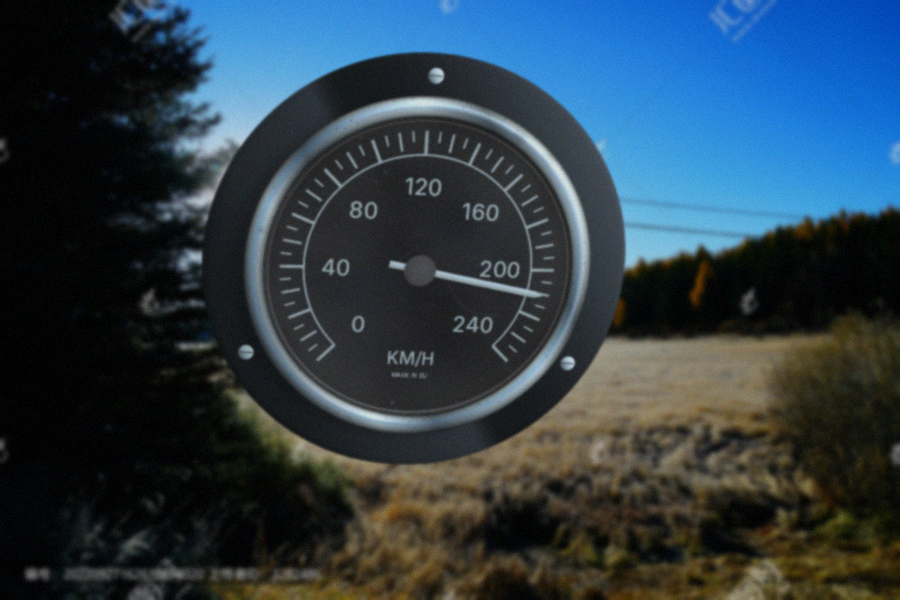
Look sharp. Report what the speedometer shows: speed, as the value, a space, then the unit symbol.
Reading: 210 km/h
